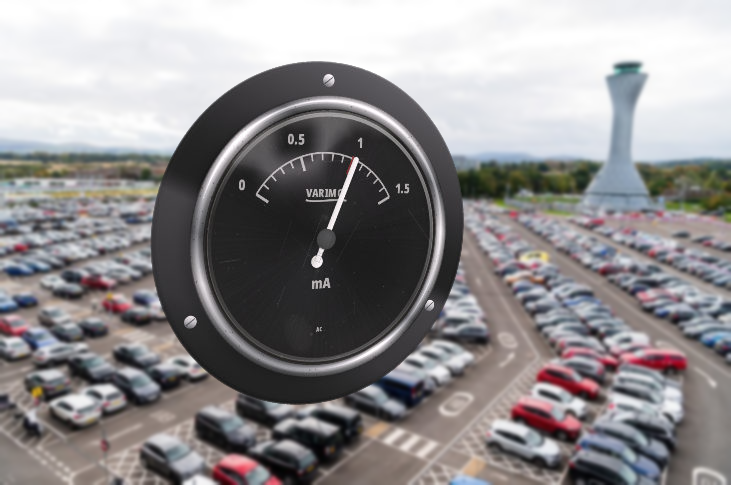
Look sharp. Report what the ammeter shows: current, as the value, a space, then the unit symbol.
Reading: 1 mA
